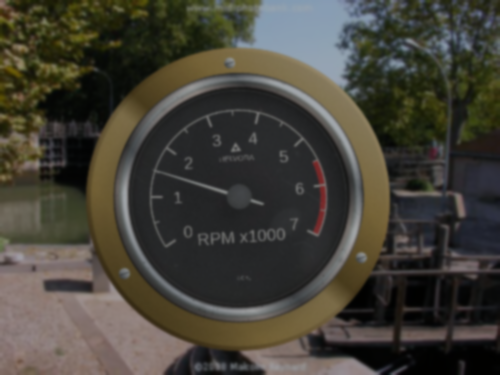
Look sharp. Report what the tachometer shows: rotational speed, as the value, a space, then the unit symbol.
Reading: 1500 rpm
